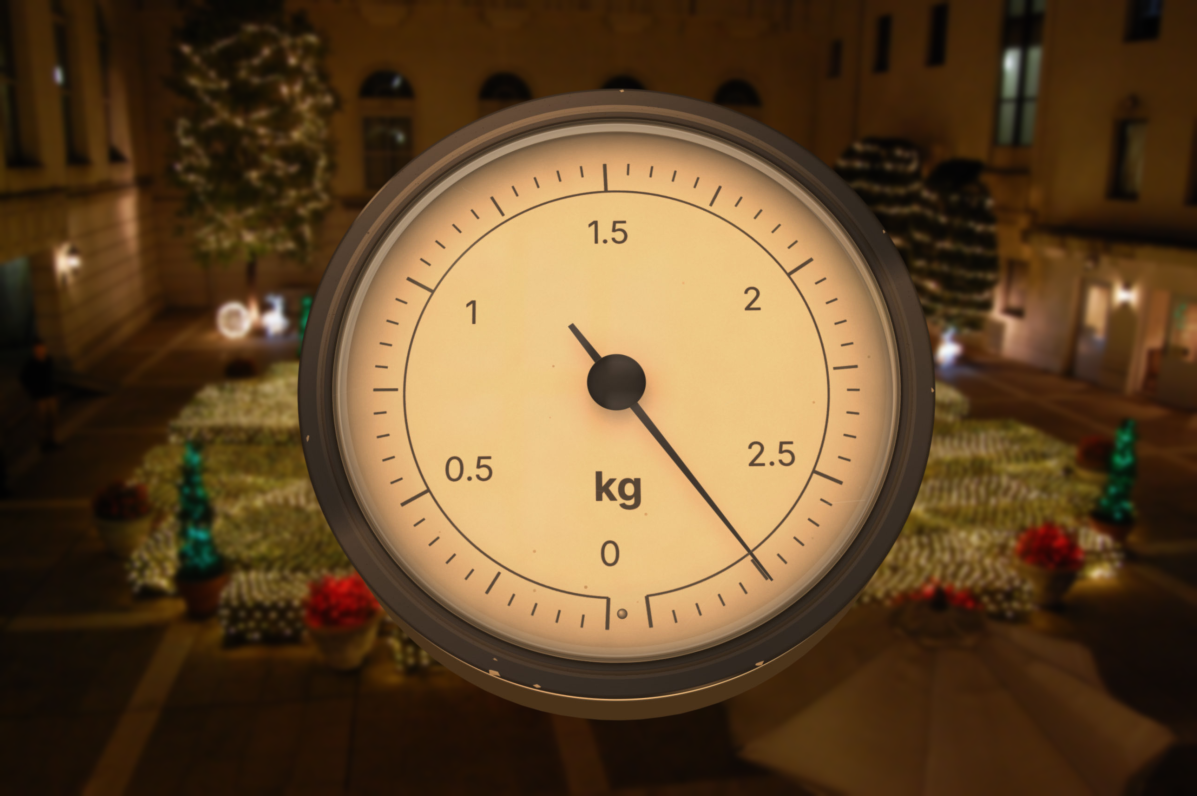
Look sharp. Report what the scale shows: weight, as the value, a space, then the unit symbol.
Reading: 2.75 kg
